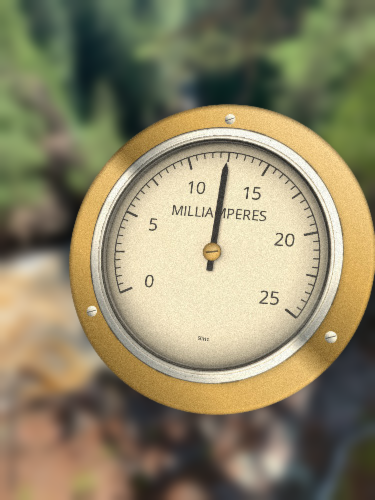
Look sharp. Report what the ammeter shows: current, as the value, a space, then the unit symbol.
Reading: 12.5 mA
